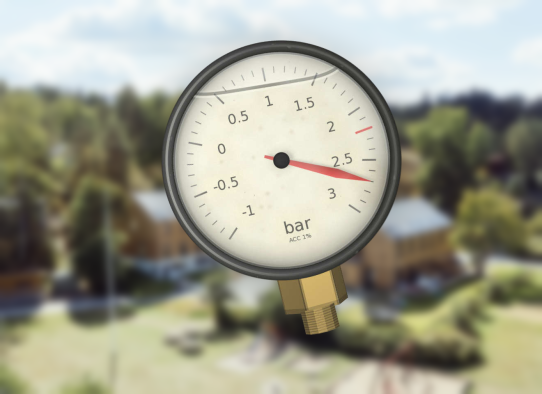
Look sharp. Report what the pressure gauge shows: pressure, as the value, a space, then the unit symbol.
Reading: 2.7 bar
